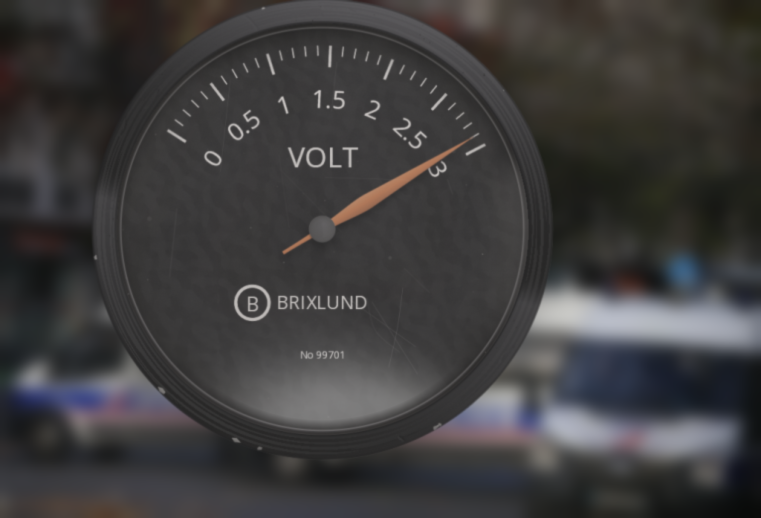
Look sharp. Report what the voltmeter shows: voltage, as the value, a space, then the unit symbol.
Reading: 2.9 V
